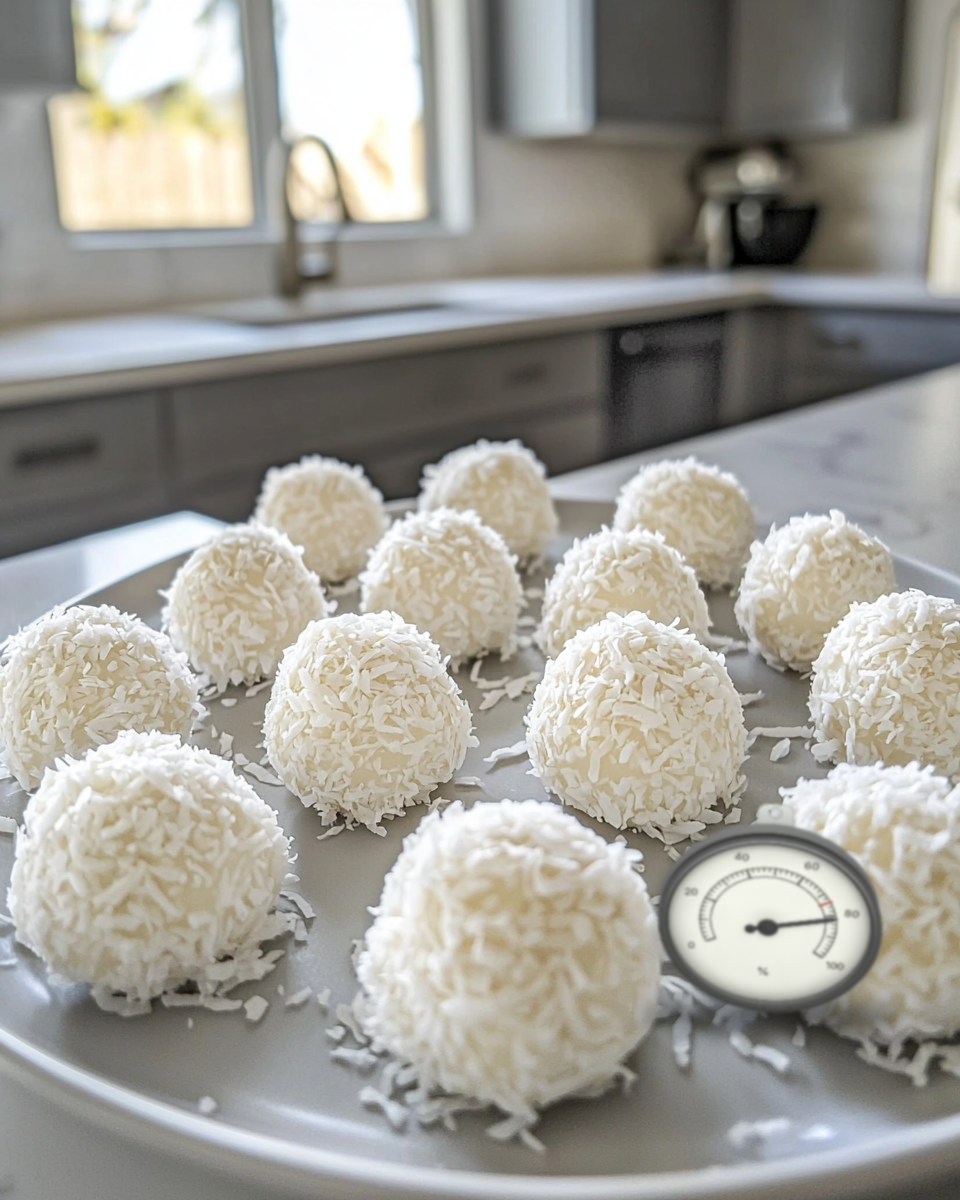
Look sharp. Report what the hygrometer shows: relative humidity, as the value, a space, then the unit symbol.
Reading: 80 %
